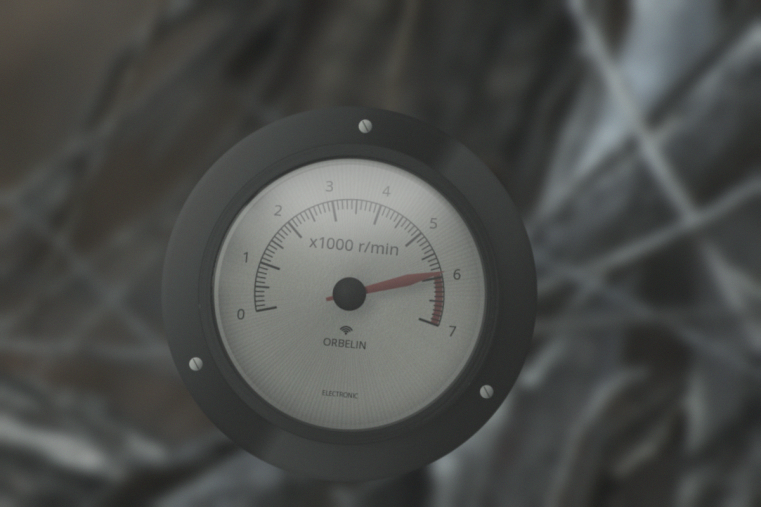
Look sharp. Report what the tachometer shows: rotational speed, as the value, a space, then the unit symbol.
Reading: 5900 rpm
